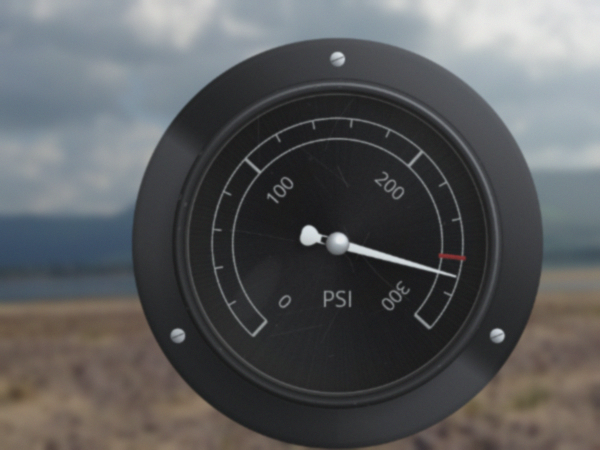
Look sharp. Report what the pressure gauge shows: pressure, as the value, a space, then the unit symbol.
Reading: 270 psi
